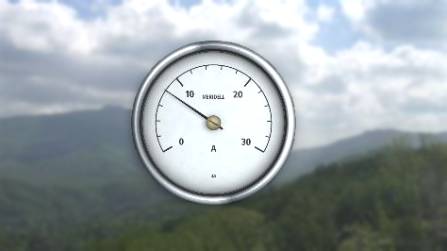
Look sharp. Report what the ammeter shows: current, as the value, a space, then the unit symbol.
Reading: 8 A
